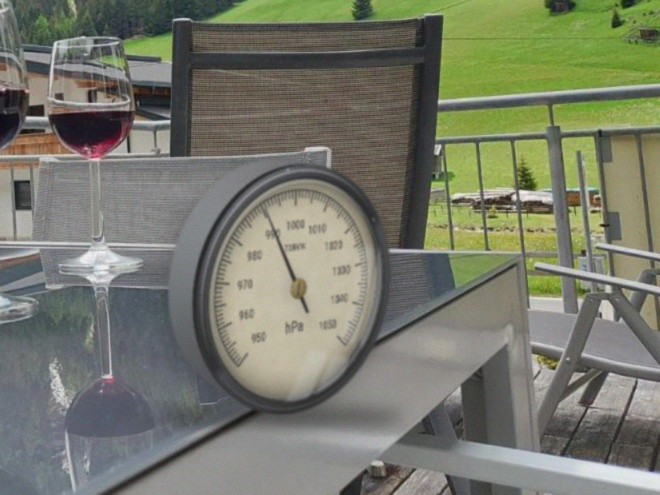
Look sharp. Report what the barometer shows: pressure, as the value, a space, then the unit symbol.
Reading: 990 hPa
